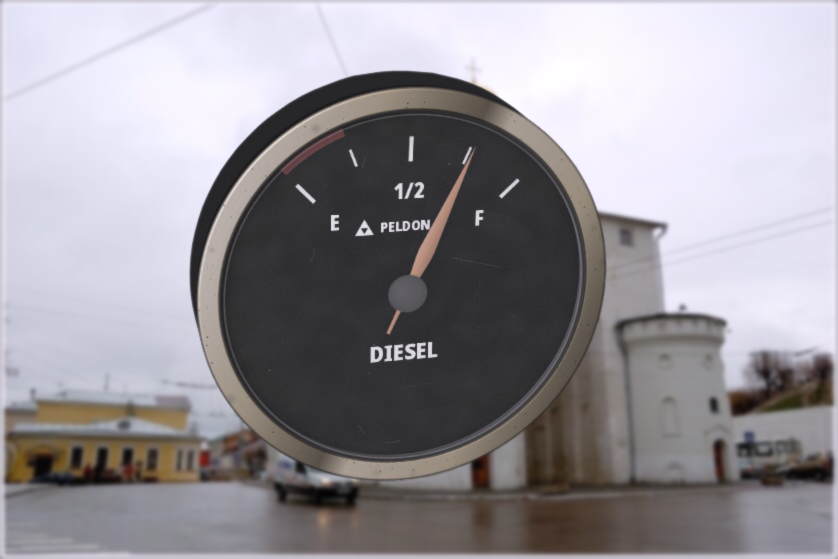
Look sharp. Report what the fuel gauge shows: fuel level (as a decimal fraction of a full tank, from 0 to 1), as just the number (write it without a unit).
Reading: 0.75
